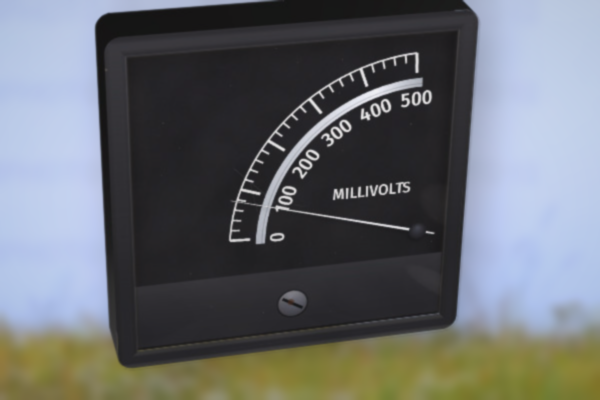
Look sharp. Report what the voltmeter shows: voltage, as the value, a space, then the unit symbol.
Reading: 80 mV
